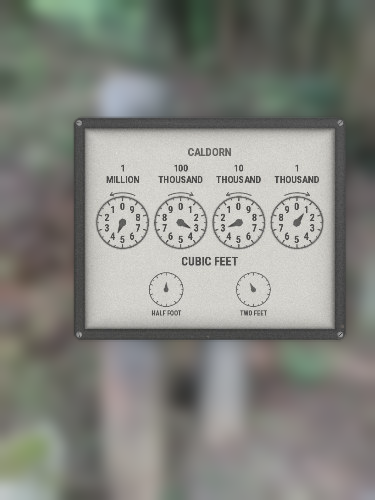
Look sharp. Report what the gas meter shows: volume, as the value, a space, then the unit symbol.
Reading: 433100 ft³
